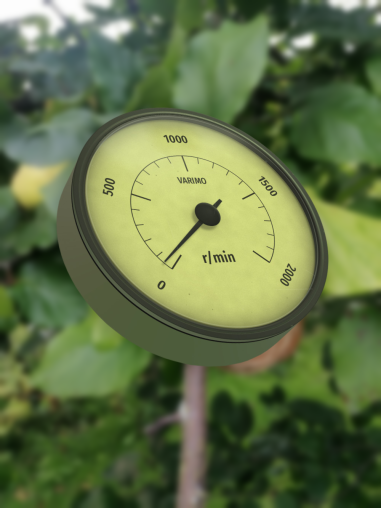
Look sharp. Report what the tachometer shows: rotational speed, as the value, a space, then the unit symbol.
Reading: 50 rpm
